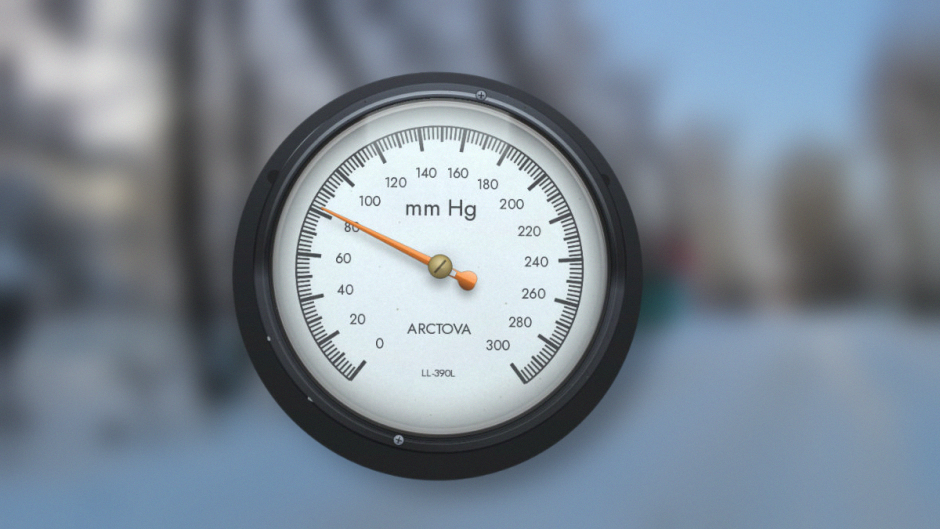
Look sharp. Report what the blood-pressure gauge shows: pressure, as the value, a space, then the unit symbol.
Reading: 82 mmHg
